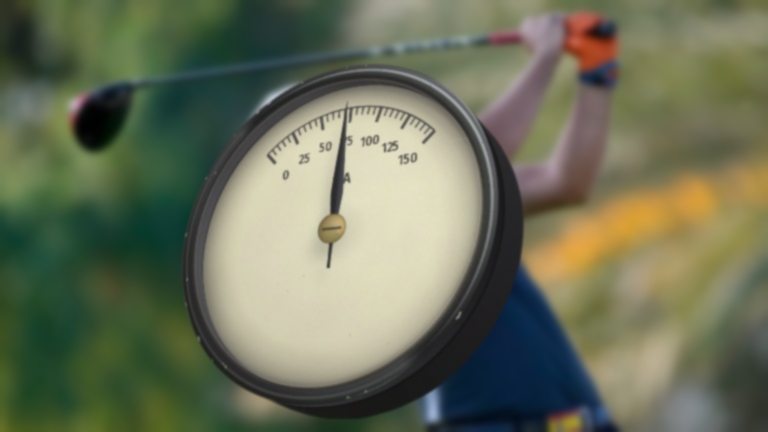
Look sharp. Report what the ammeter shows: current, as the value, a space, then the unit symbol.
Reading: 75 mA
